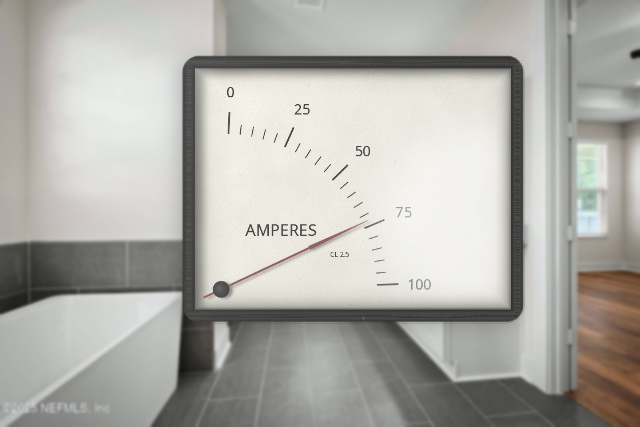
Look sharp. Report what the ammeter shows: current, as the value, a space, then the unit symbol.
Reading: 72.5 A
